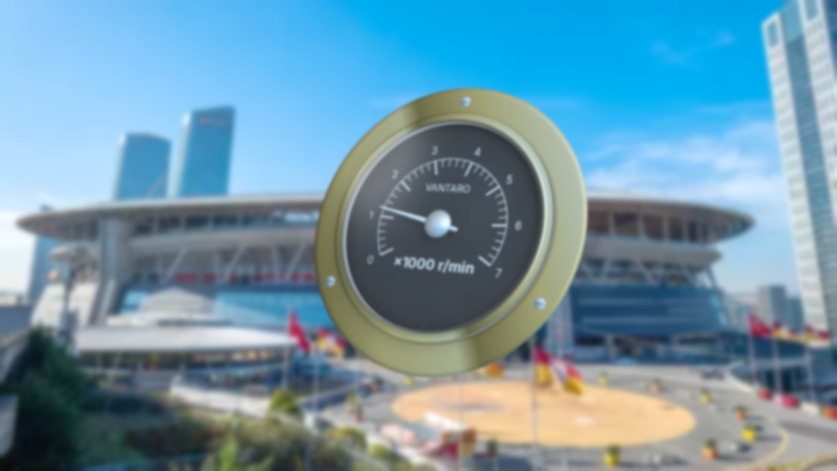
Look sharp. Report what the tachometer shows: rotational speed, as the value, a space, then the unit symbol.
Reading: 1200 rpm
